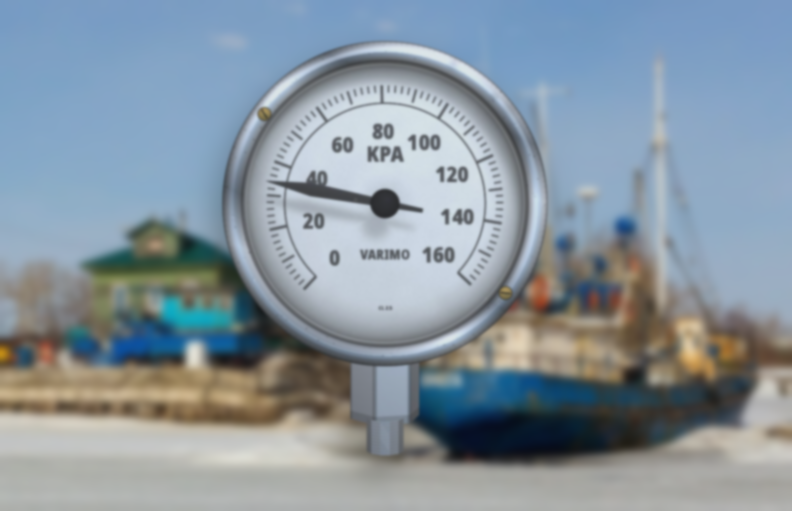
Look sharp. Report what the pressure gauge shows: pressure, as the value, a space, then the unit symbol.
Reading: 34 kPa
